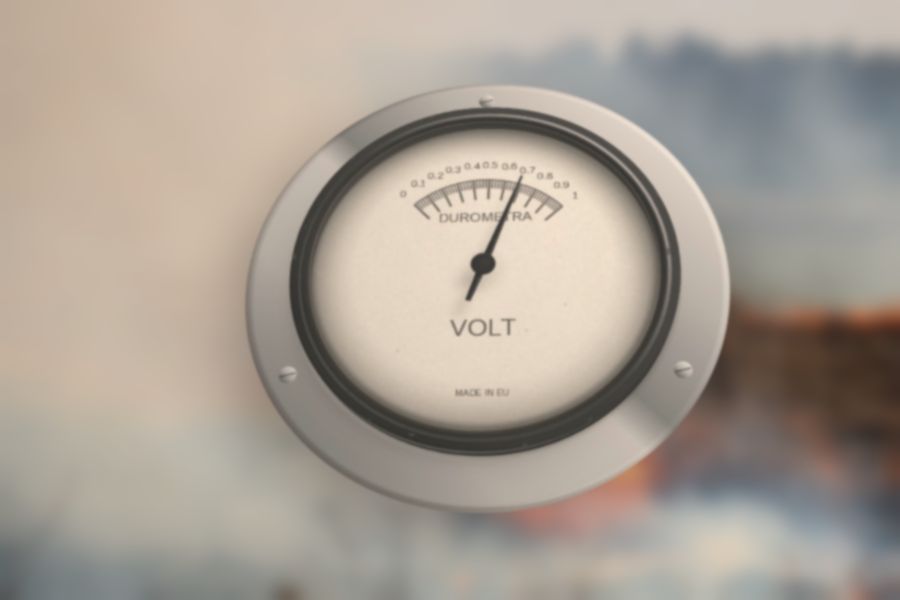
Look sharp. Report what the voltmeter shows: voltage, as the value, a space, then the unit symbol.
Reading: 0.7 V
